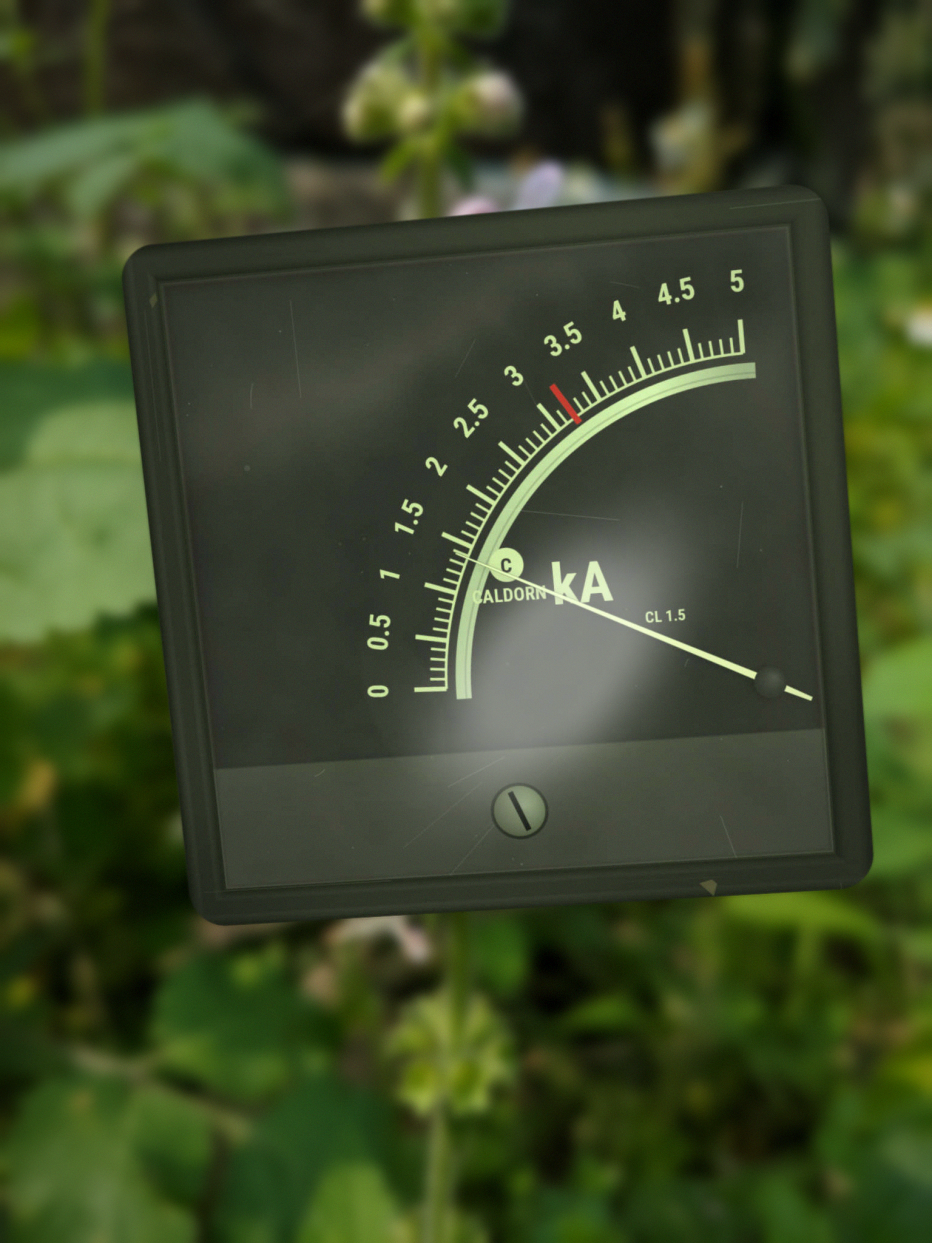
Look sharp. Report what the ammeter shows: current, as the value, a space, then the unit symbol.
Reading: 1.4 kA
